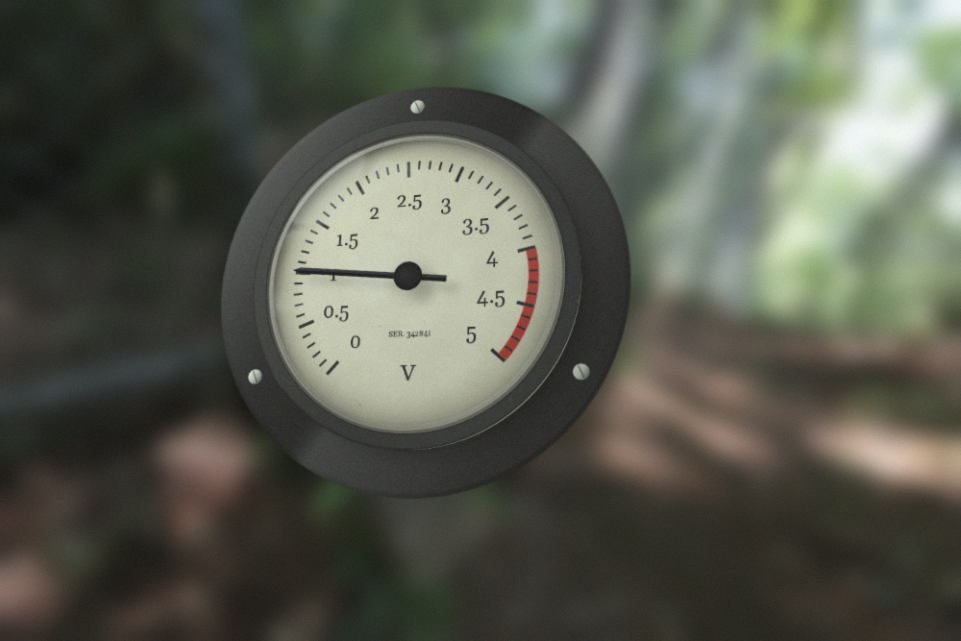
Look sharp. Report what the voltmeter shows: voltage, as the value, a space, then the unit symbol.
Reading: 1 V
